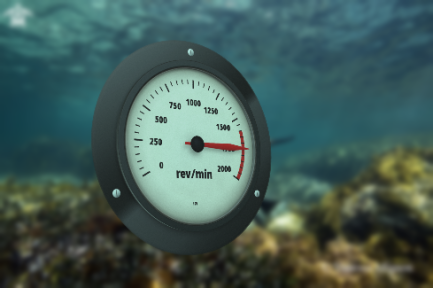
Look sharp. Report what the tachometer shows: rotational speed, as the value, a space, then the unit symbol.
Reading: 1750 rpm
